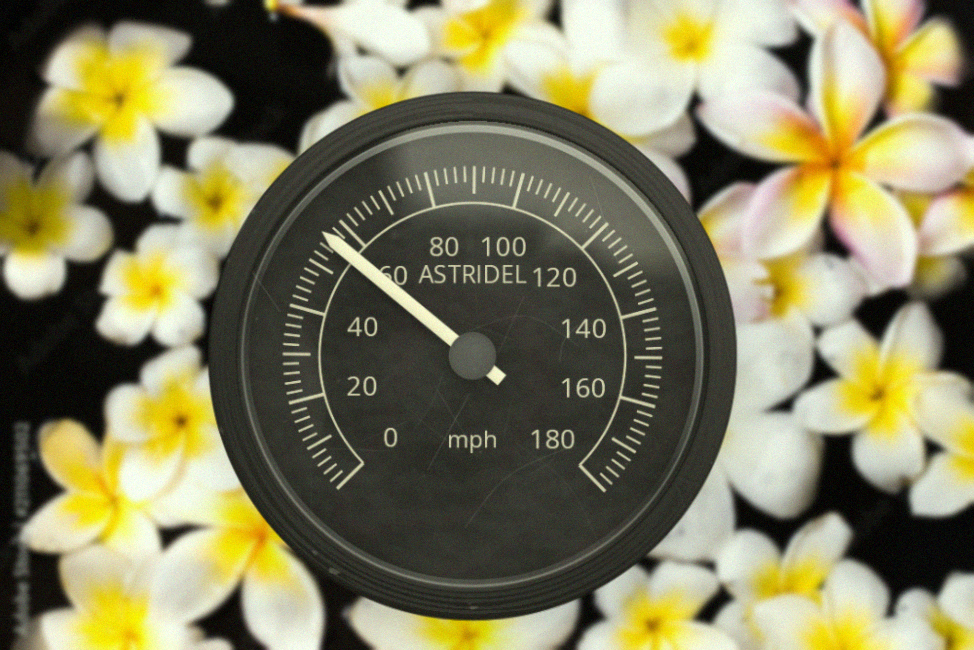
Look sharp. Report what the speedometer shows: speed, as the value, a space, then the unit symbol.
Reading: 56 mph
